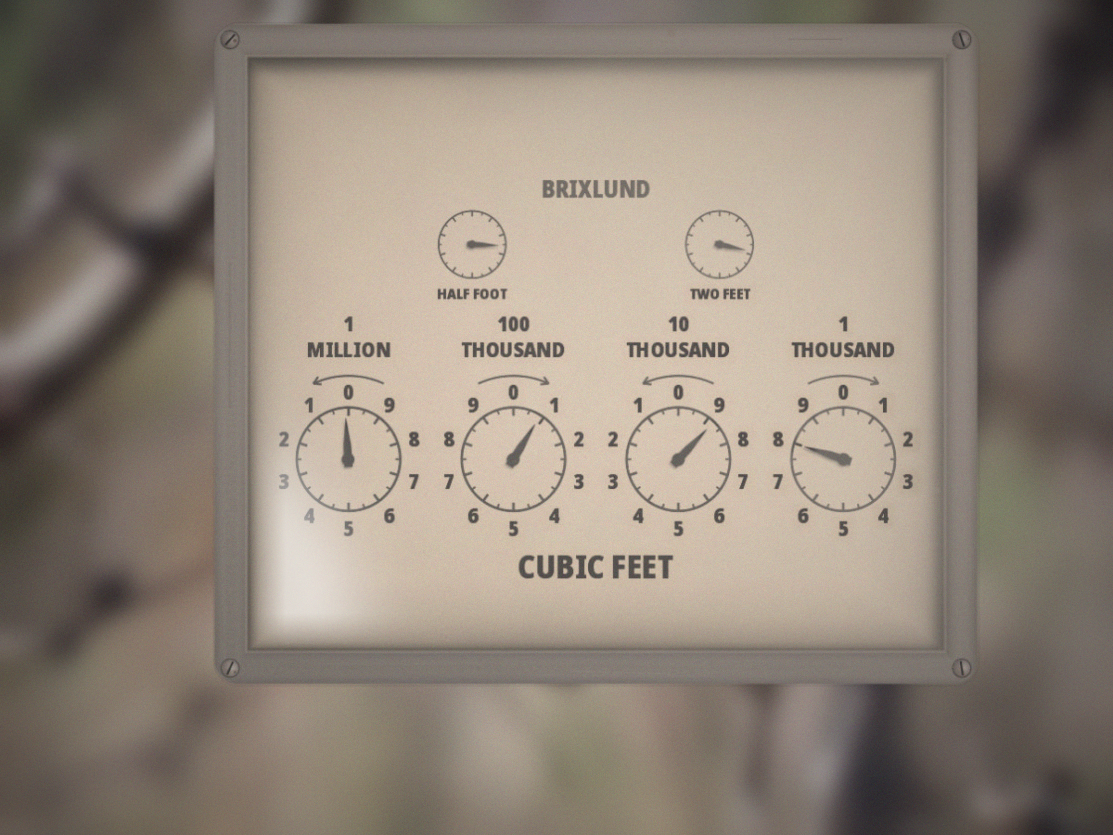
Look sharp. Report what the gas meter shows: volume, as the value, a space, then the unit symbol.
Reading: 8800 ft³
